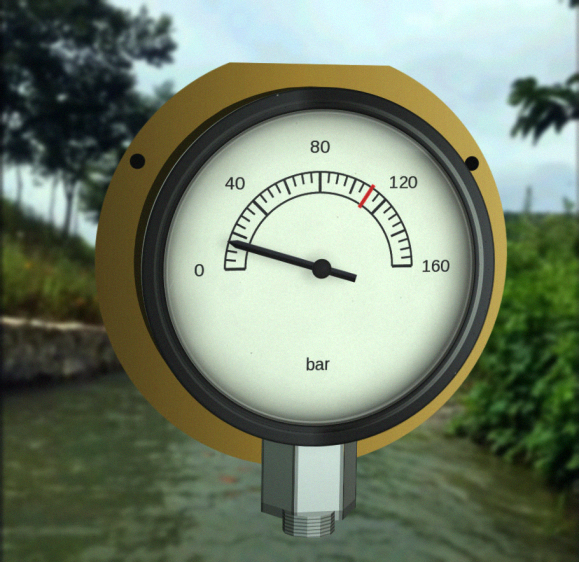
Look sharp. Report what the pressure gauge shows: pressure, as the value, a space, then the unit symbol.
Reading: 15 bar
